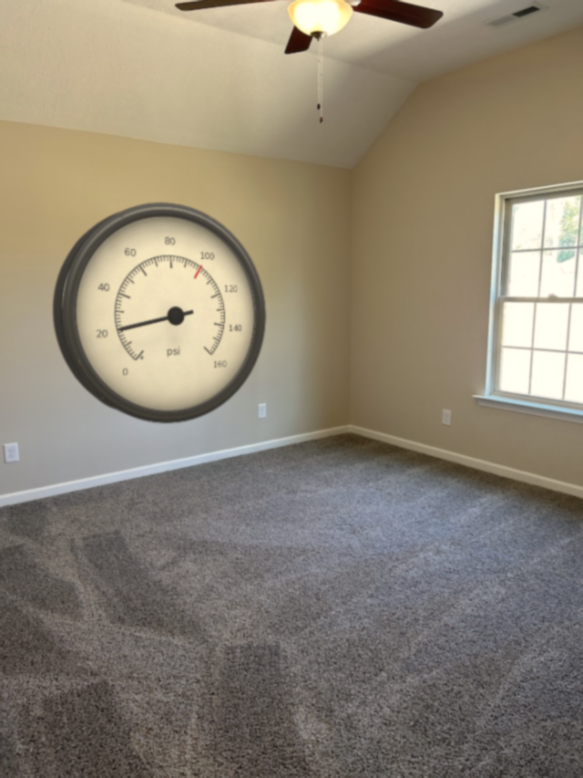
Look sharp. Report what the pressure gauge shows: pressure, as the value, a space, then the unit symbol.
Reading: 20 psi
